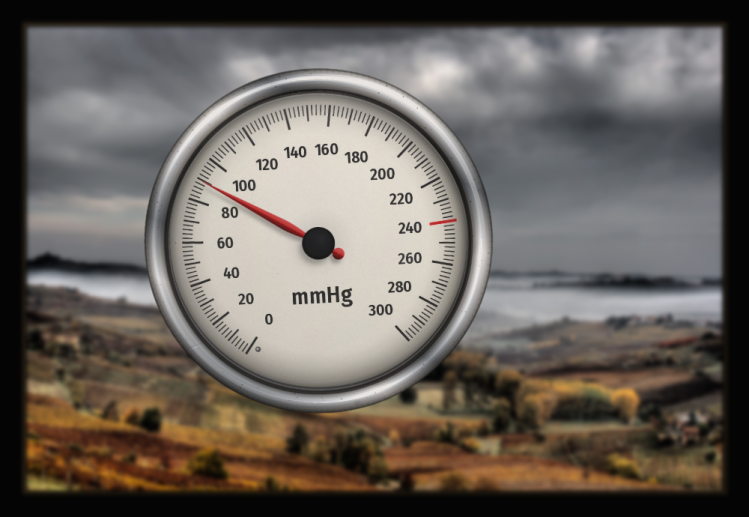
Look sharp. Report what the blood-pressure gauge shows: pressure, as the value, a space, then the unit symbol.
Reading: 90 mmHg
